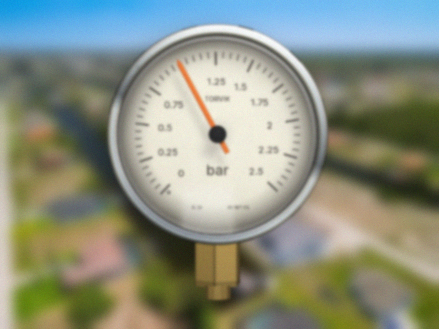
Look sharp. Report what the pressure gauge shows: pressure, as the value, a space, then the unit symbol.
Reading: 1 bar
